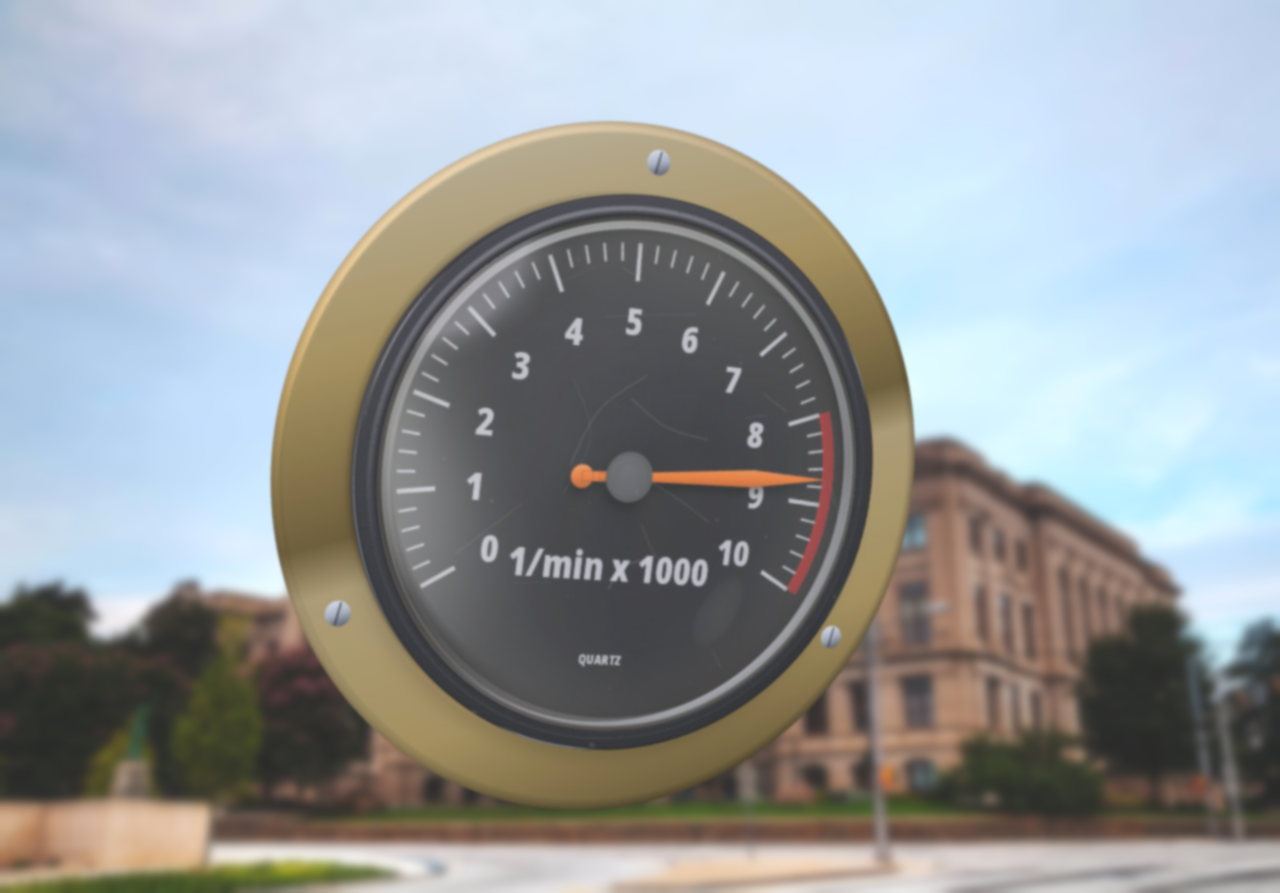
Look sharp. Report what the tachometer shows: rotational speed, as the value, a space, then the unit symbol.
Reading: 8700 rpm
